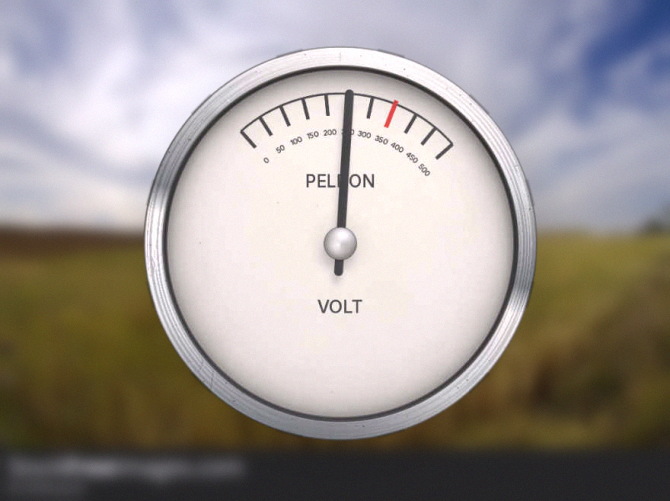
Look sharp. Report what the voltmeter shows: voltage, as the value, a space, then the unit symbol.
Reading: 250 V
